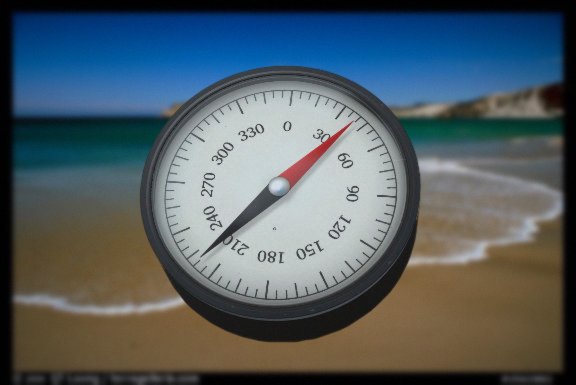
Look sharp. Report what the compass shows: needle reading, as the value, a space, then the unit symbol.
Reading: 40 °
